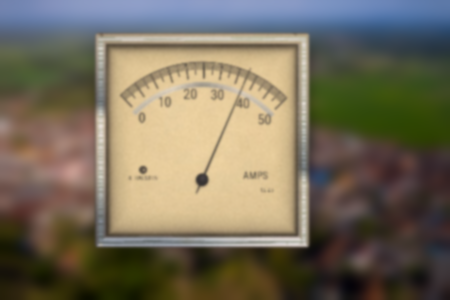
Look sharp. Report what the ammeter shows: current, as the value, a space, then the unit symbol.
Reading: 37.5 A
